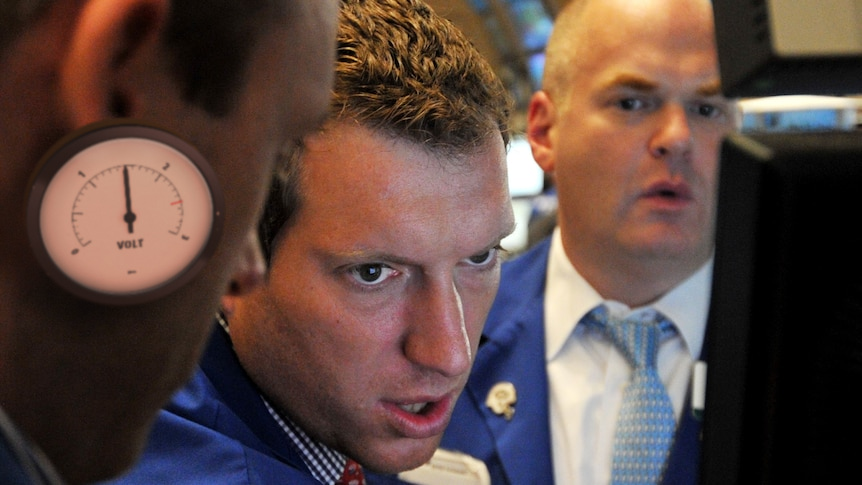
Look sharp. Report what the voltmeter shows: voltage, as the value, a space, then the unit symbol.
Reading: 1.5 V
